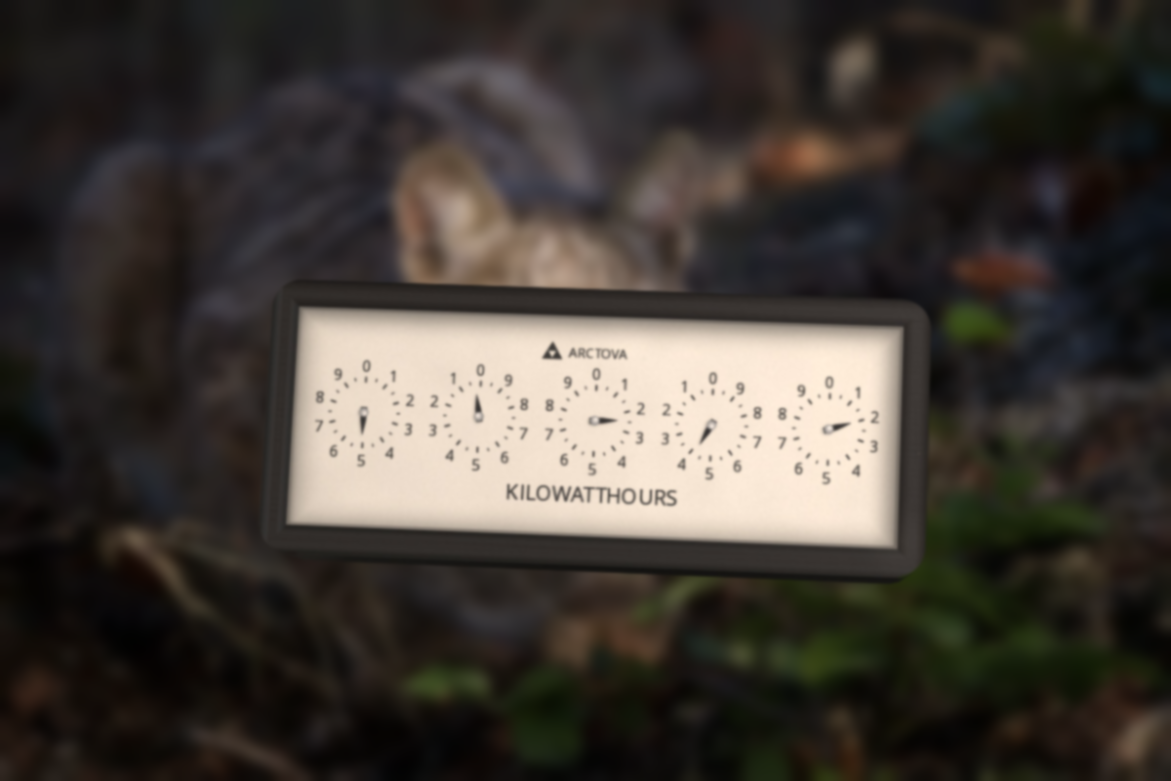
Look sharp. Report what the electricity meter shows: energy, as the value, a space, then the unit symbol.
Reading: 50242 kWh
